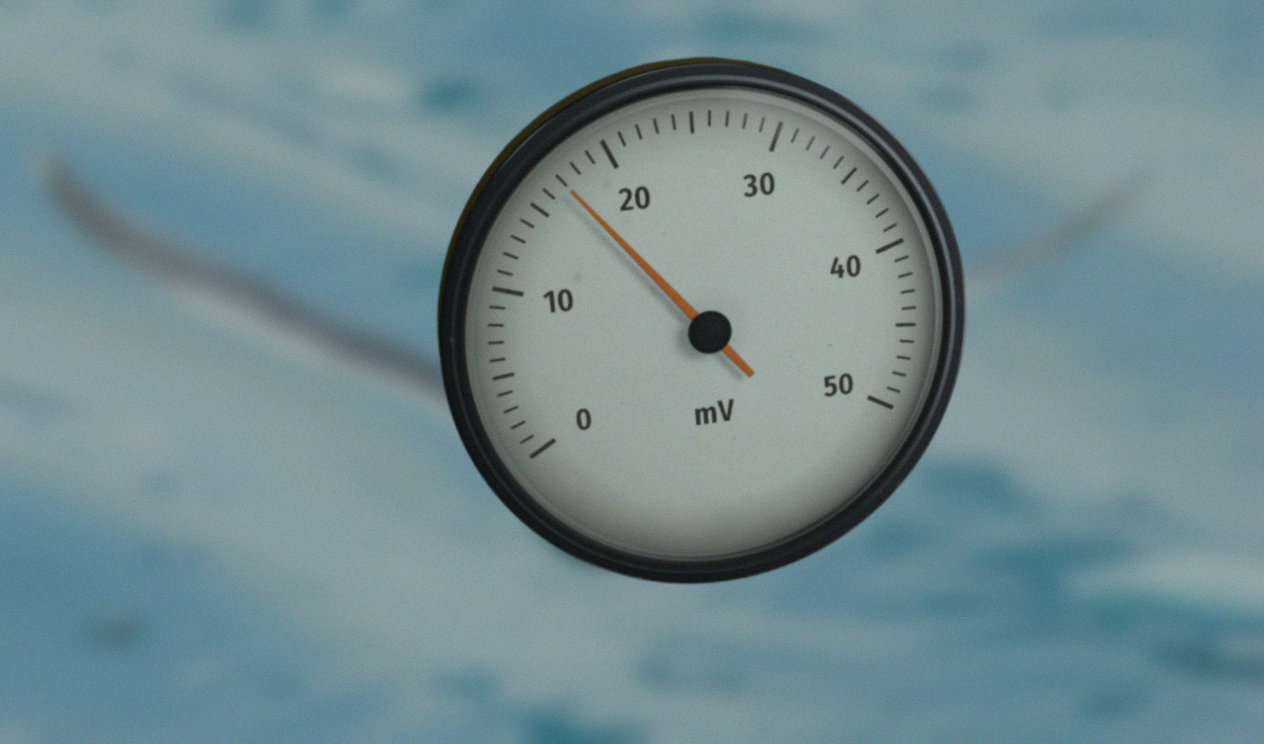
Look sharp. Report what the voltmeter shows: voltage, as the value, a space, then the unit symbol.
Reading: 17 mV
